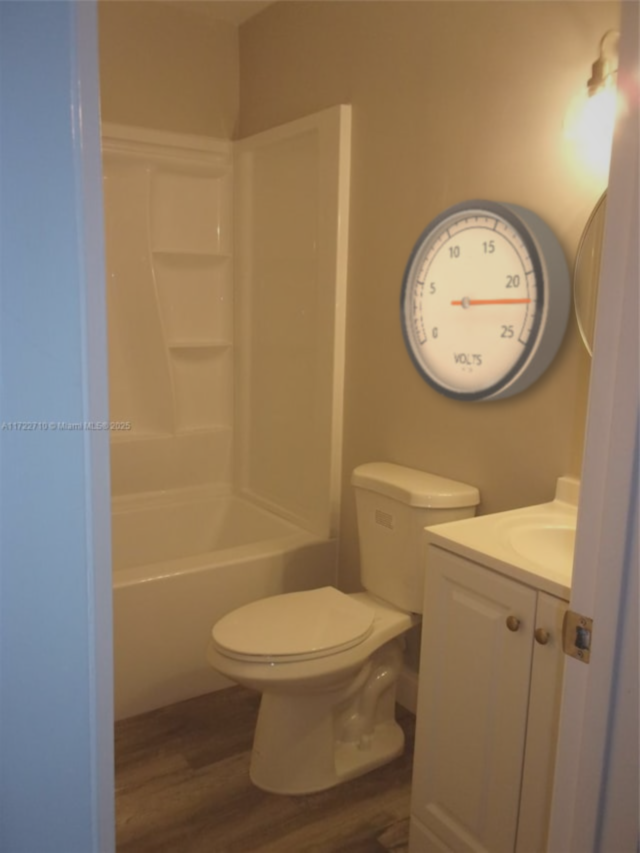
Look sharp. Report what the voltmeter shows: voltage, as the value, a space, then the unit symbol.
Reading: 22 V
